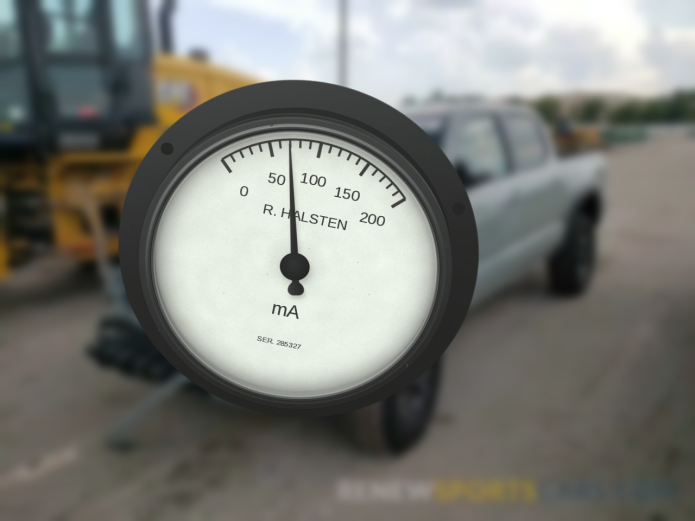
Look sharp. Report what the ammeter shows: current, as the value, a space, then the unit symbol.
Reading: 70 mA
